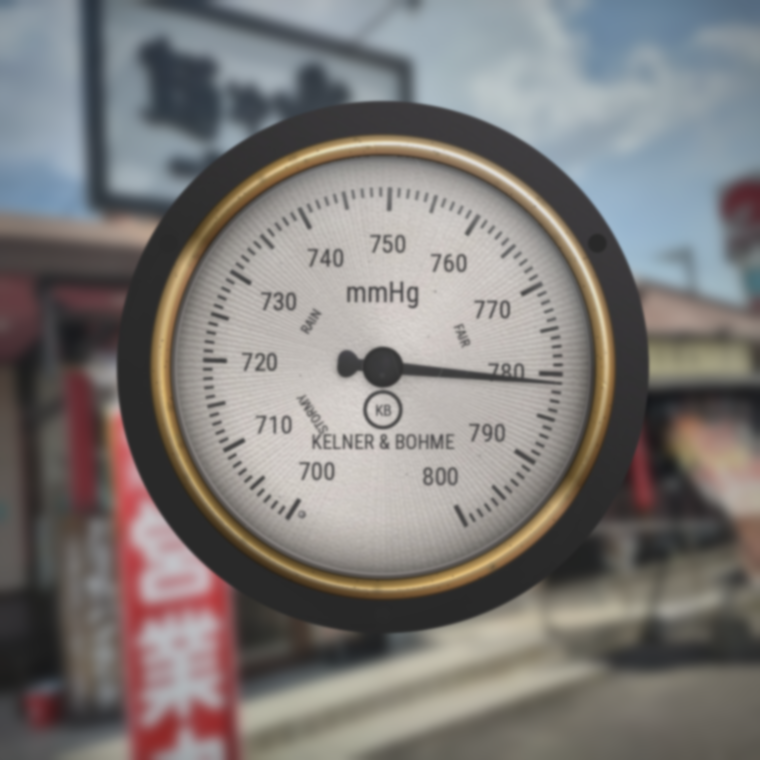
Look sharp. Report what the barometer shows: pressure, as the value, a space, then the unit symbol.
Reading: 781 mmHg
